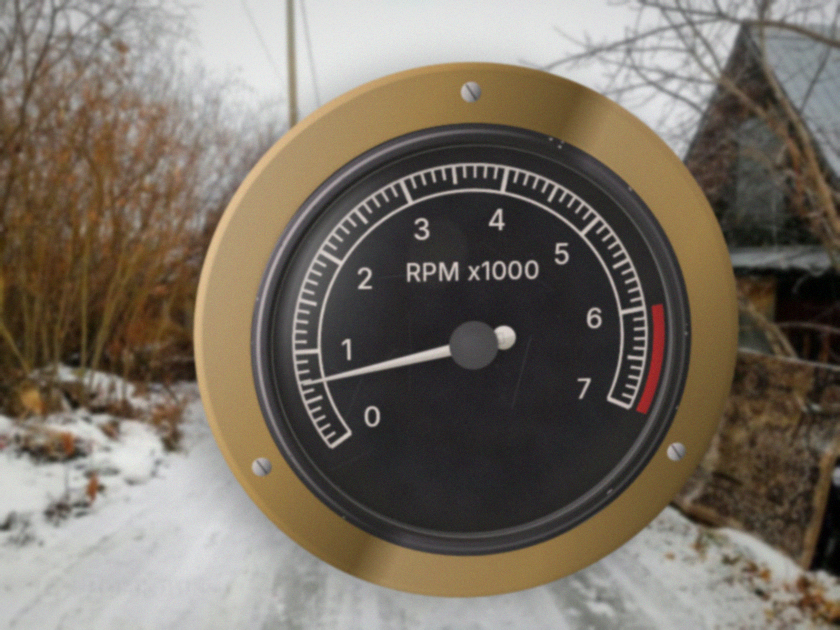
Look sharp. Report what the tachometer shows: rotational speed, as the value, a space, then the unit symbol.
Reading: 700 rpm
